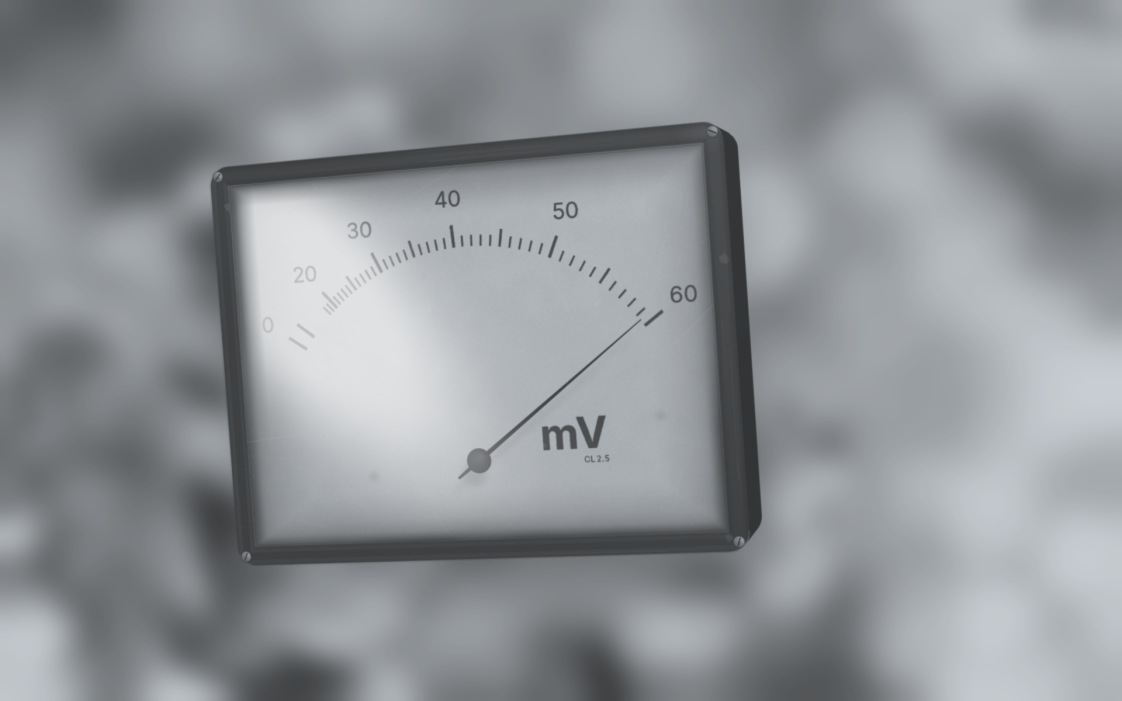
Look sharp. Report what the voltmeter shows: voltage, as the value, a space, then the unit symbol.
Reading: 59.5 mV
